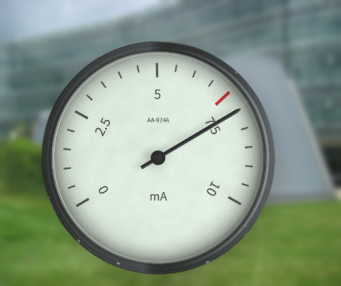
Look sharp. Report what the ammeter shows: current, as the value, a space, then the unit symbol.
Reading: 7.5 mA
